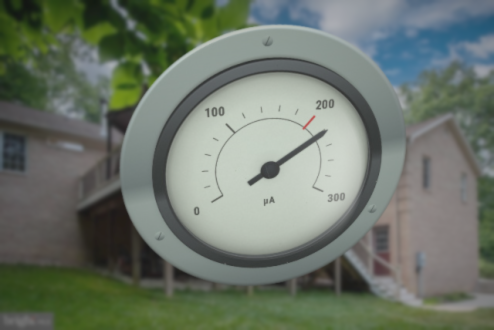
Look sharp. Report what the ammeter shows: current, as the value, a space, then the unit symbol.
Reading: 220 µA
